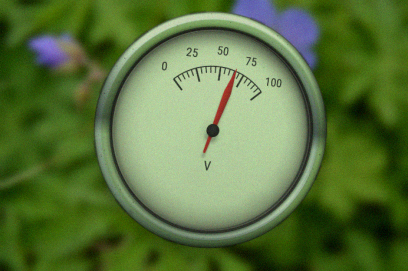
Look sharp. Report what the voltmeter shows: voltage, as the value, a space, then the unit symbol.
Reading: 65 V
